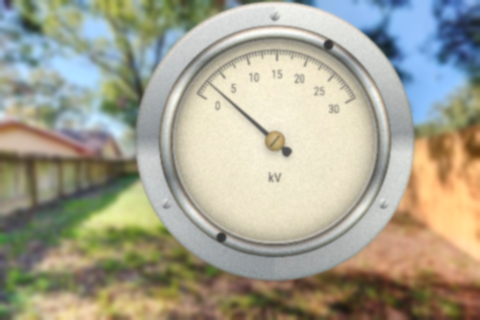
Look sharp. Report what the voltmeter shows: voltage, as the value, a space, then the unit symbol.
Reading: 2.5 kV
